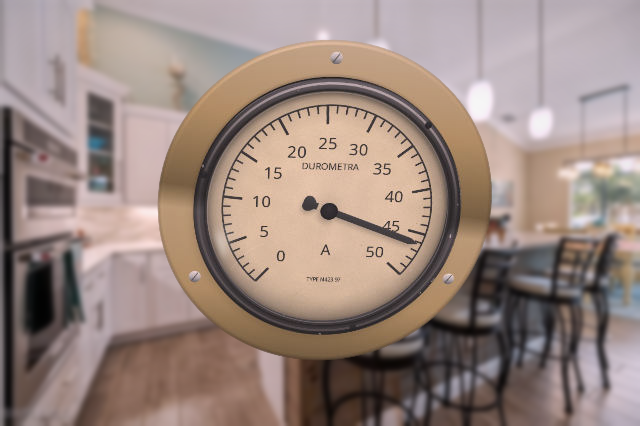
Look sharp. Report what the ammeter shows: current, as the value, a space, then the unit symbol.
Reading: 46 A
